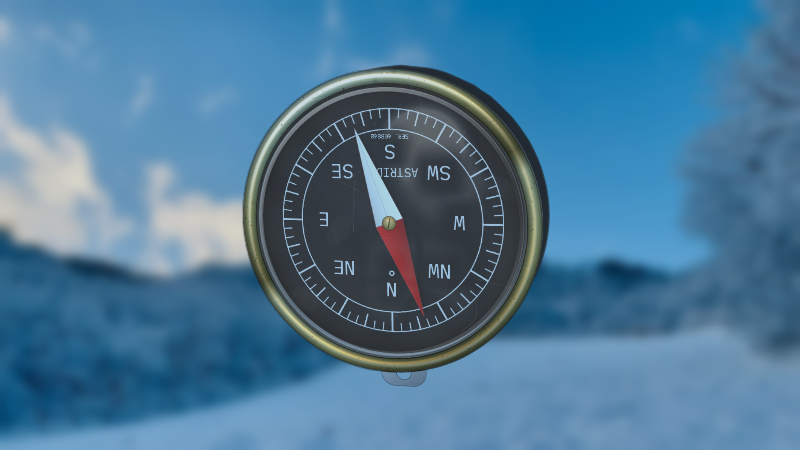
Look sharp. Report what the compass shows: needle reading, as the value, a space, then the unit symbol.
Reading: 340 °
